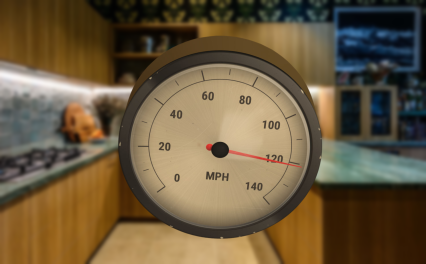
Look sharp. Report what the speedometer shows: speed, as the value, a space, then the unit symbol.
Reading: 120 mph
